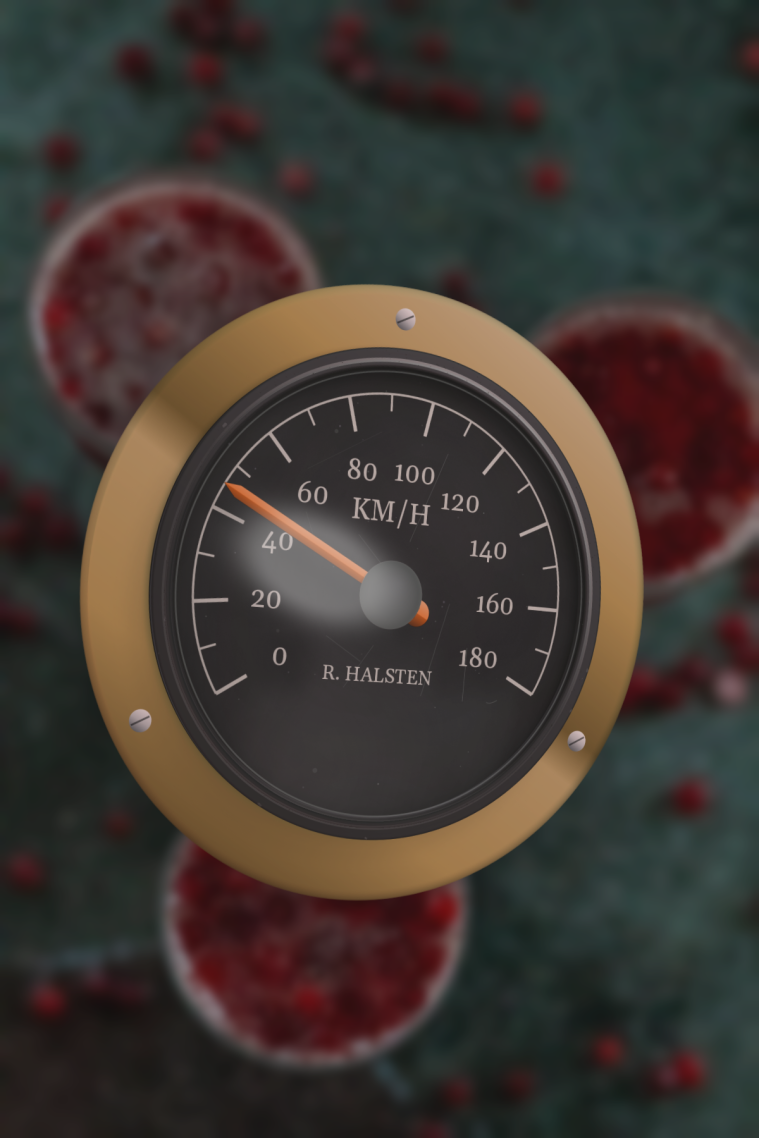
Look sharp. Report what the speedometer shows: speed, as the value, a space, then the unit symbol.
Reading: 45 km/h
